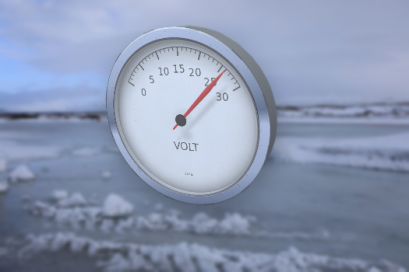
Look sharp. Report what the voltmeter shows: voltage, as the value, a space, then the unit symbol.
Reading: 26 V
